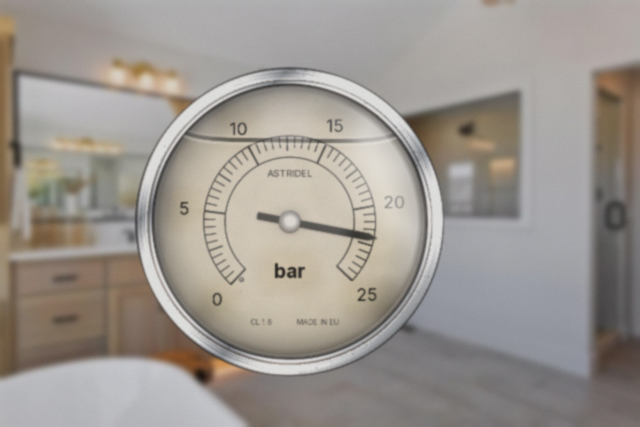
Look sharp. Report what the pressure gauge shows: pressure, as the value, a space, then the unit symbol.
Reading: 22 bar
